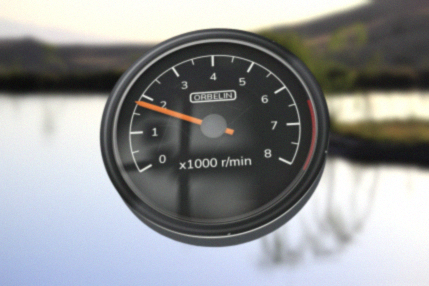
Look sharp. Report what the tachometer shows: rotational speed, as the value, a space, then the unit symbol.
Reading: 1750 rpm
